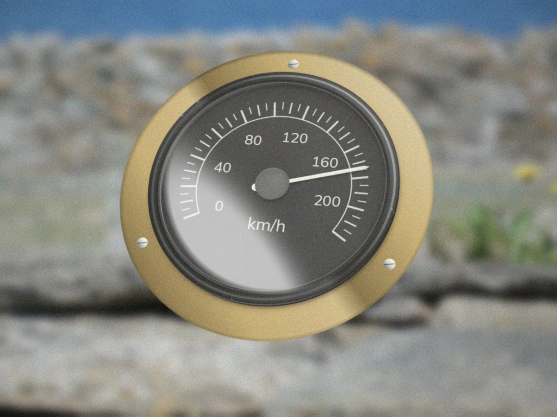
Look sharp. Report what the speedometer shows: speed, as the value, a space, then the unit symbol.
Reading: 175 km/h
